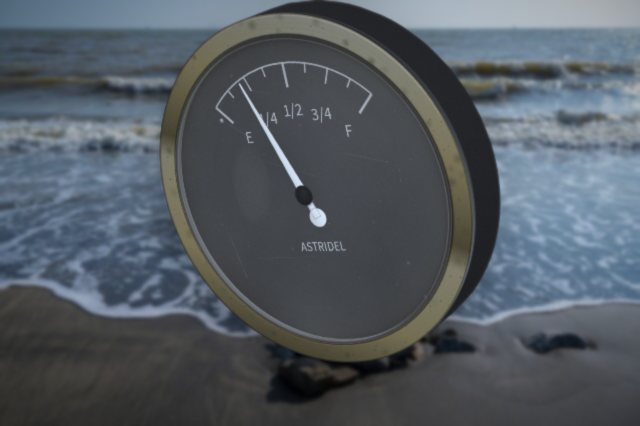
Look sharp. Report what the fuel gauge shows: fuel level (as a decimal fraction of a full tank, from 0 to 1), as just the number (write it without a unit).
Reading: 0.25
